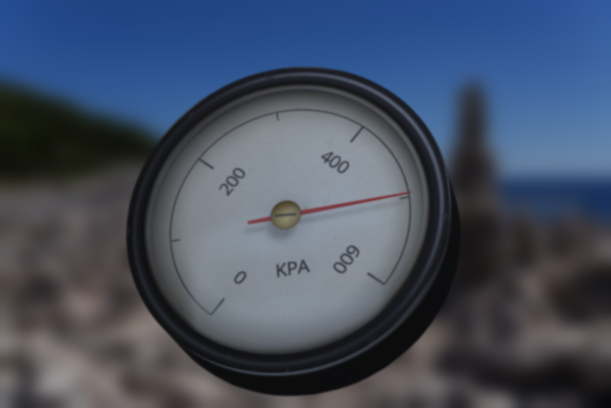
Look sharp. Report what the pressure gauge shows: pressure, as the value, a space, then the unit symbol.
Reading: 500 kPa
